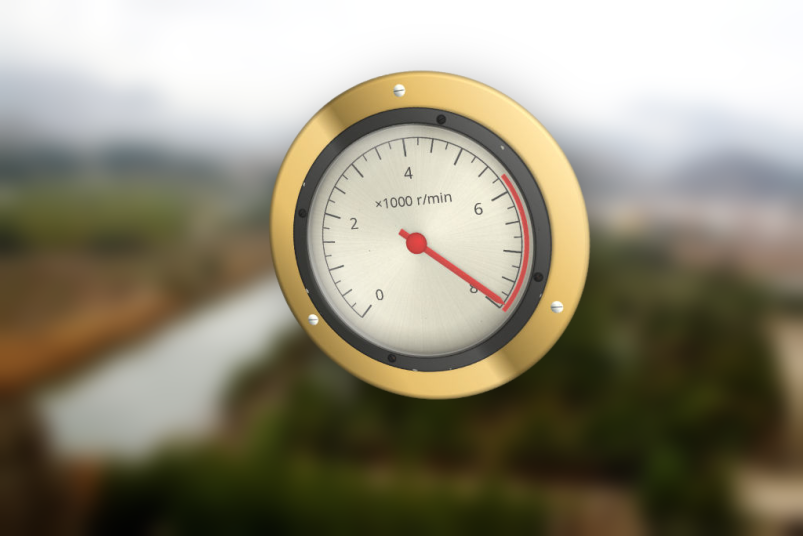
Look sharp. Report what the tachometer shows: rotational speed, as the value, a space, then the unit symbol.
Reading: 7875 rpm
